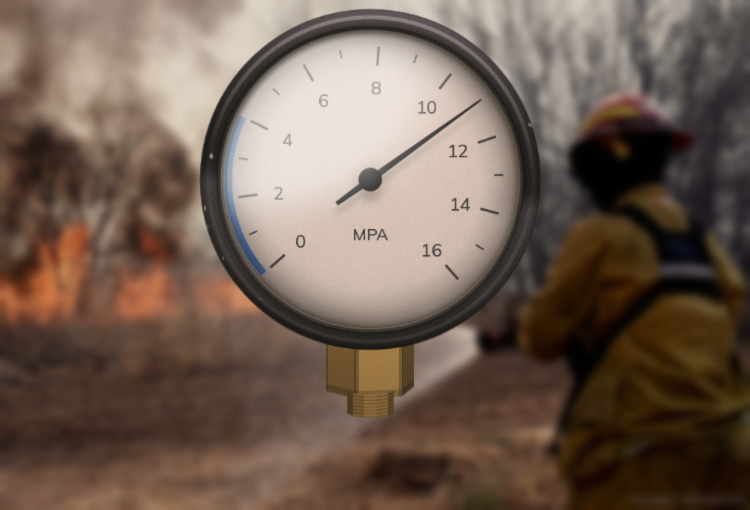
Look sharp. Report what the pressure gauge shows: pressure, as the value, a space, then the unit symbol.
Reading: 11 MPa
